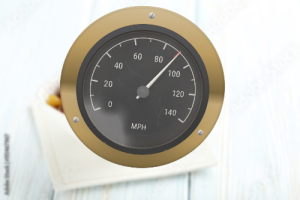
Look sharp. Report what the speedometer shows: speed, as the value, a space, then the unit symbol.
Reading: 90 mph
